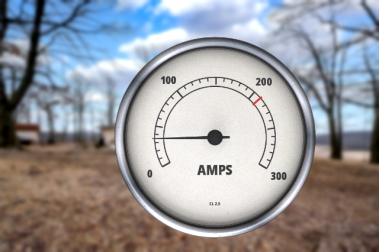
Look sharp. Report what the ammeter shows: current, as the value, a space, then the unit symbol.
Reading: 35 A
